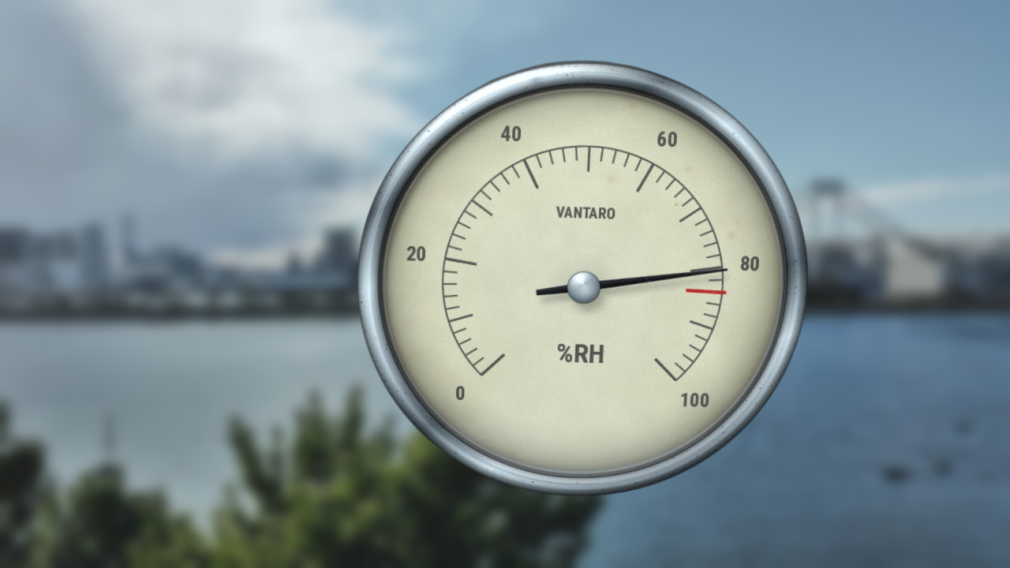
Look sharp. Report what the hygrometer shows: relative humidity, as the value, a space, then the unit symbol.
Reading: 80 %
